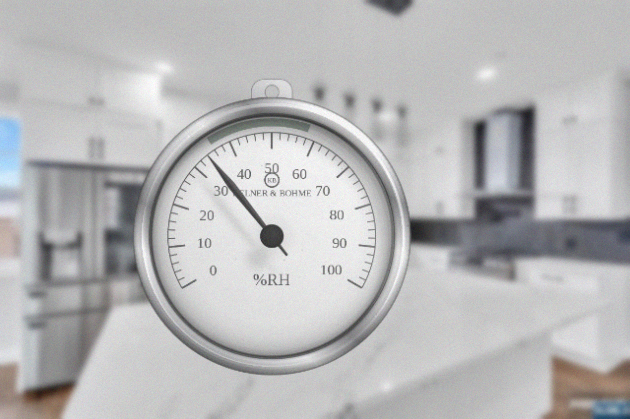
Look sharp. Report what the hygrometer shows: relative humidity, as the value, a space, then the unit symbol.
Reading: 34 %
